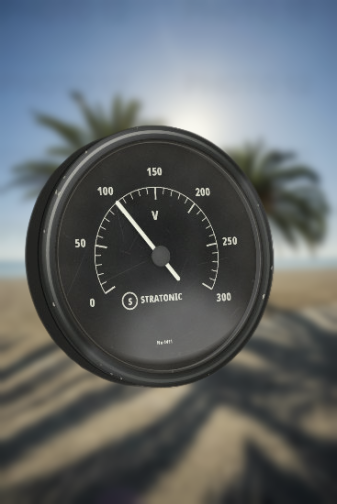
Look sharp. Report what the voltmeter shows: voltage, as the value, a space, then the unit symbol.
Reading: 100 V
